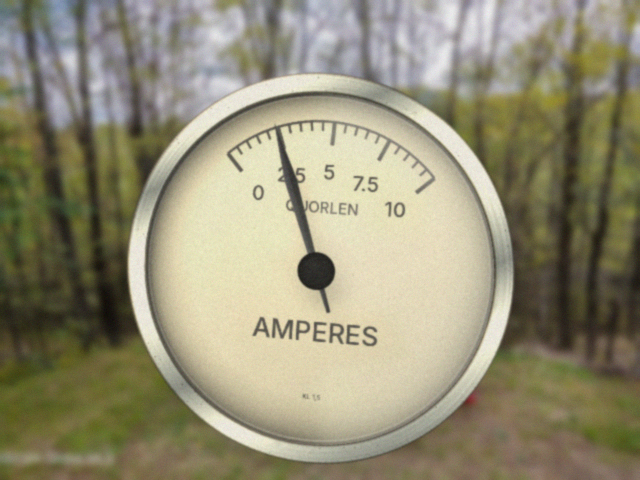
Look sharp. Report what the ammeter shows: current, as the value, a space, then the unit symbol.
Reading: 2.5 A
